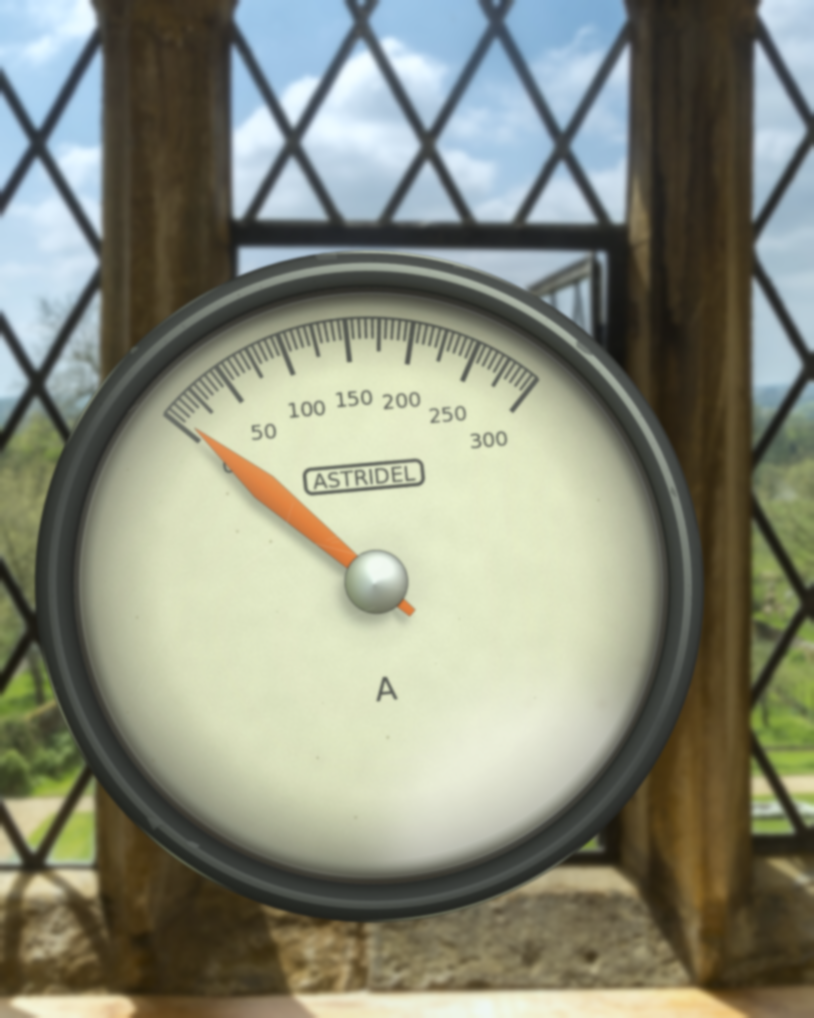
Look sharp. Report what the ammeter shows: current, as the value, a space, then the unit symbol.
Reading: 5 A
